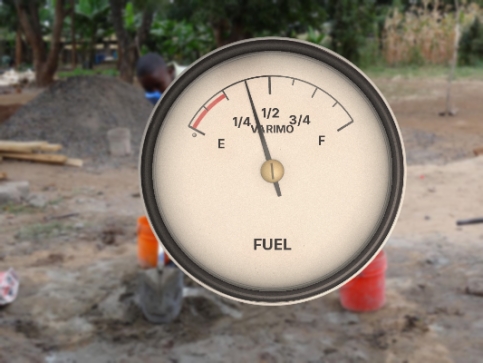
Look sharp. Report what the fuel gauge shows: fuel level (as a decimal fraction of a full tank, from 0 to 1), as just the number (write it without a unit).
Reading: 0.375
